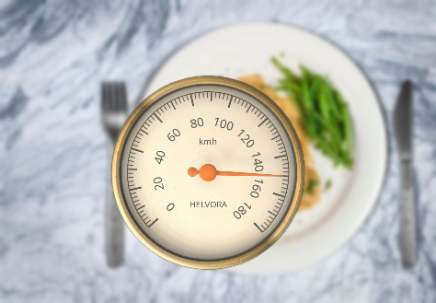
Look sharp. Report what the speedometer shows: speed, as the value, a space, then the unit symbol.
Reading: 150 km/h
